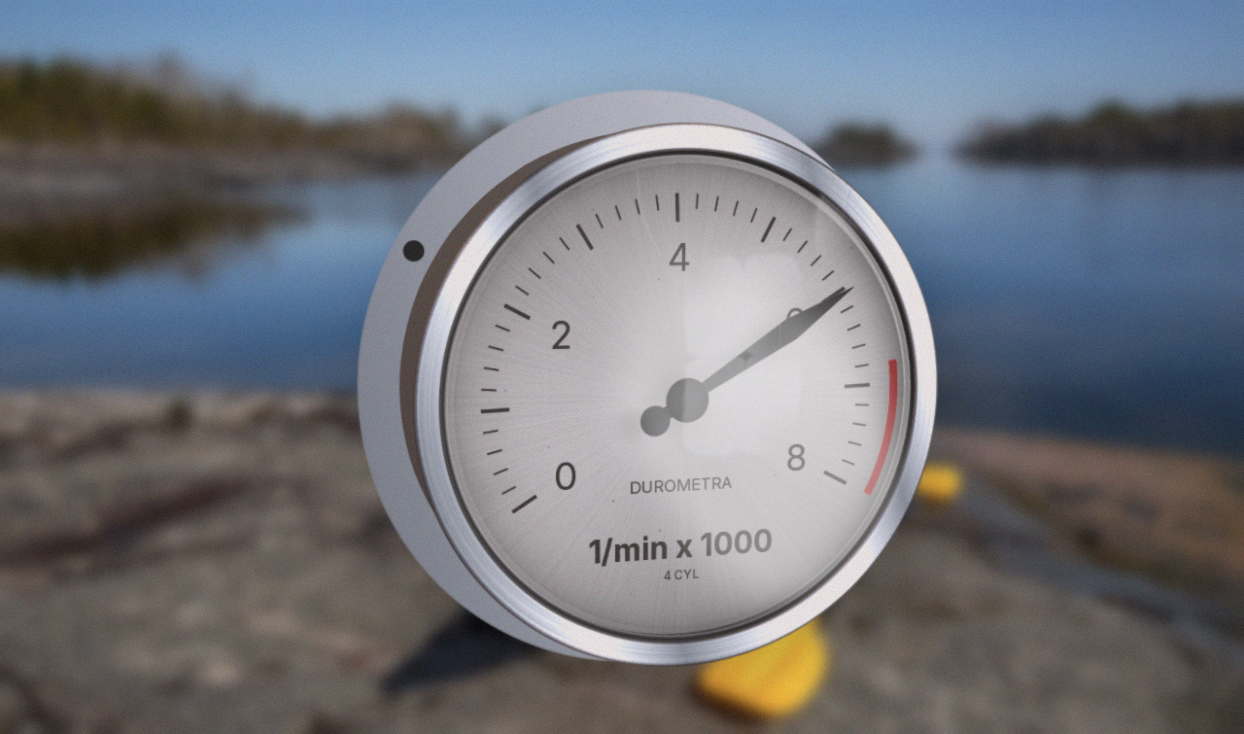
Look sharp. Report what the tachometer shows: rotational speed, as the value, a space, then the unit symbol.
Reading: 6000 rpm
